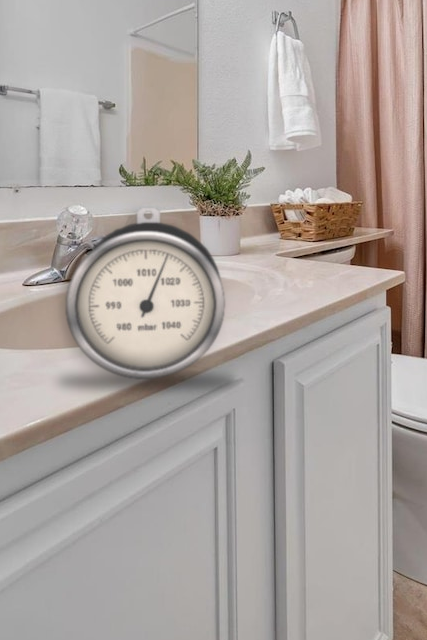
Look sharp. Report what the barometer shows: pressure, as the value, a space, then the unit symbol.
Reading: 1015 mbar
